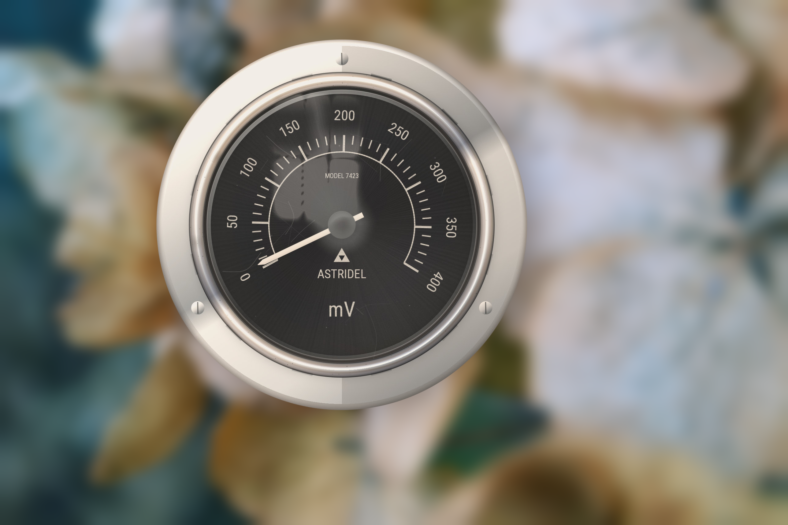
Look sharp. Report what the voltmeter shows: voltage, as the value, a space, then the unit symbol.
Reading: 5 mV
